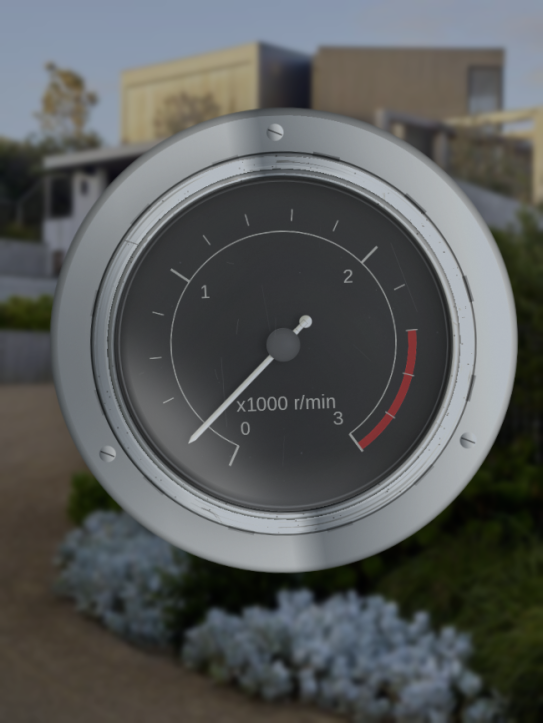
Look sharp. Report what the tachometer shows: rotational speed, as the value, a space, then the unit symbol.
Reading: 200 rpm
